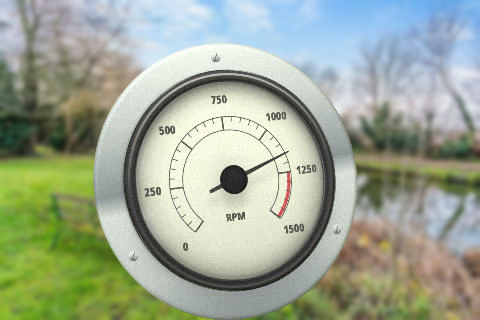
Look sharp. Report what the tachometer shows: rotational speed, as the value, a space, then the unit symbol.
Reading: 1150 rpm
